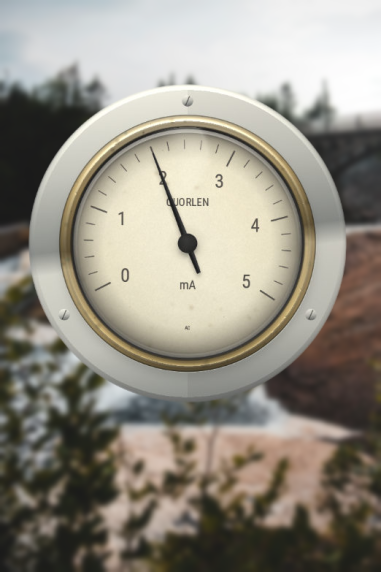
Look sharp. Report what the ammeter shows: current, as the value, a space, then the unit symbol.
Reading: 2 mA
